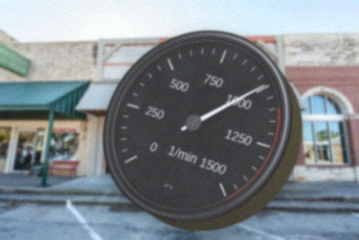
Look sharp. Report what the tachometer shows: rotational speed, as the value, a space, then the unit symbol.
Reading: 1000 rpm
